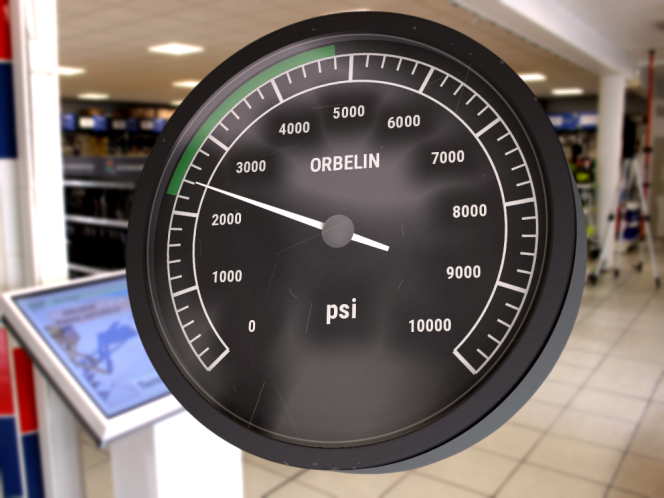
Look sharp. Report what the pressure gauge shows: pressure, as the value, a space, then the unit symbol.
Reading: 2400 psi
